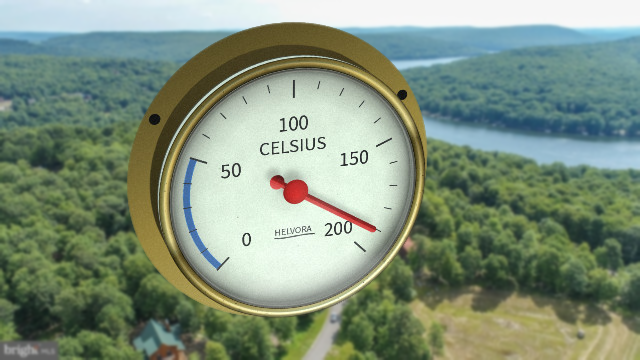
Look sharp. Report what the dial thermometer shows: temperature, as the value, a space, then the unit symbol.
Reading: 190 °C
